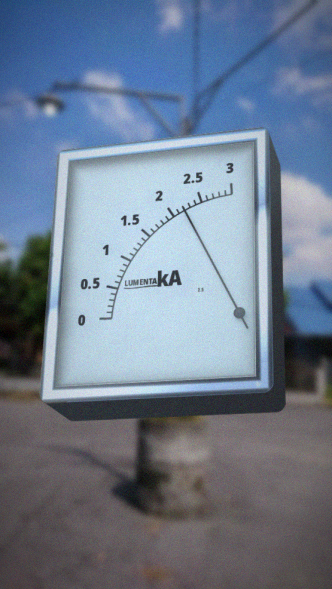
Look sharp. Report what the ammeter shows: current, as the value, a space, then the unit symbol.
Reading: 2.2 kA
